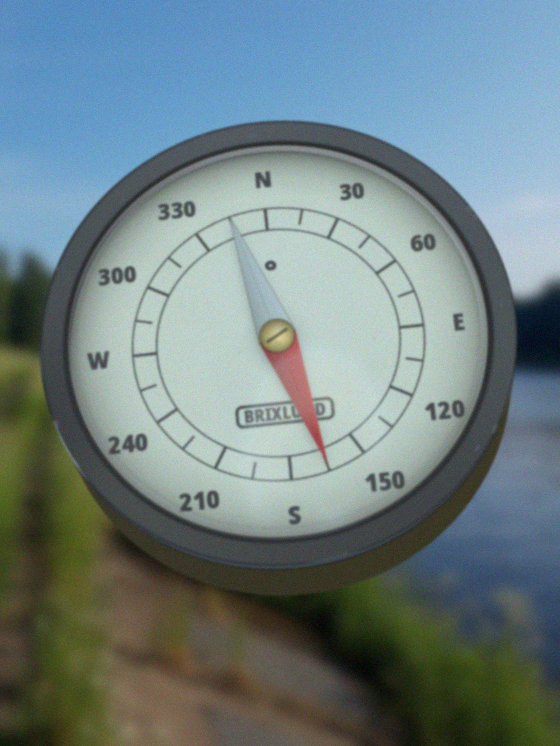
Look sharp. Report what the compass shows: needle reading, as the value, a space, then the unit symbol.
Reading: 165 °
